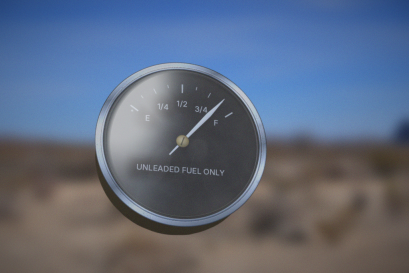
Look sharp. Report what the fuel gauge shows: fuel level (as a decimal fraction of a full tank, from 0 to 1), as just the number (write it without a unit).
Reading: 0.875
